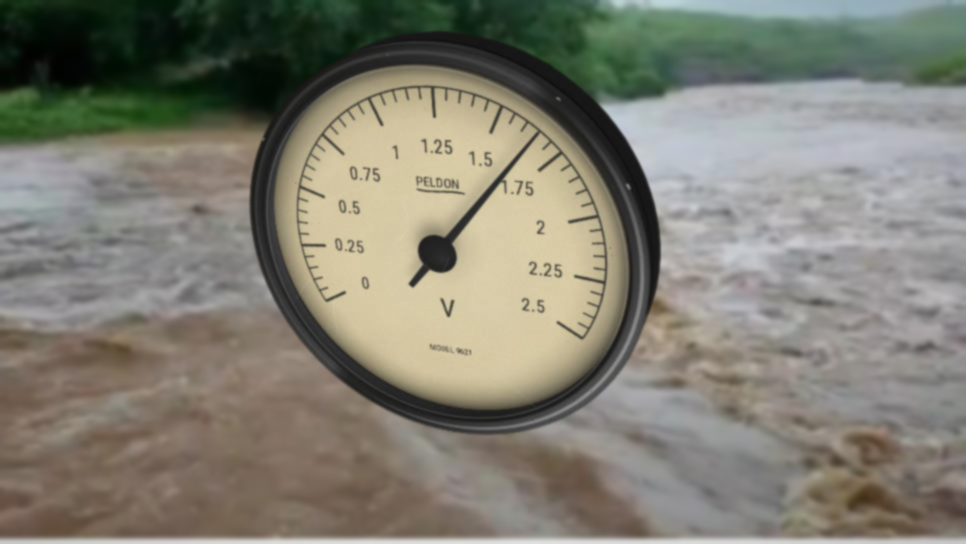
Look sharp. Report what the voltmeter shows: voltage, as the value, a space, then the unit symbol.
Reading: 1.65 V
